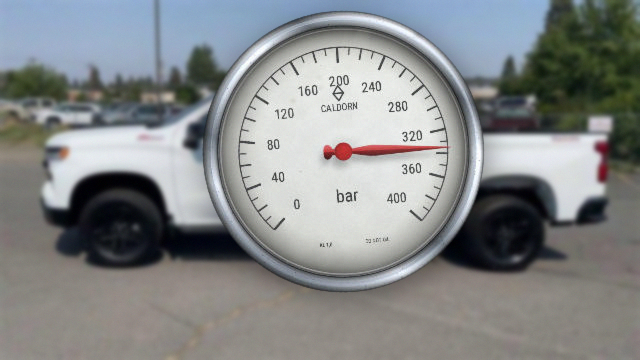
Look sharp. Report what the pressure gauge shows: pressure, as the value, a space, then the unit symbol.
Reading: 335 bar
